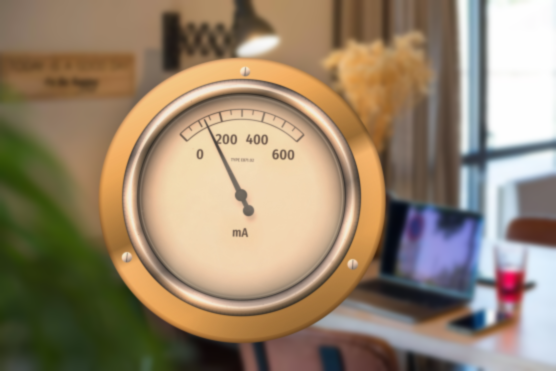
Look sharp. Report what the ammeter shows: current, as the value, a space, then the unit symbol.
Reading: 125 mA
